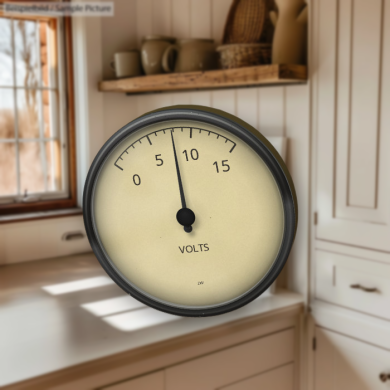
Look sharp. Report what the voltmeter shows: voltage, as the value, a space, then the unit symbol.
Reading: 8 V
